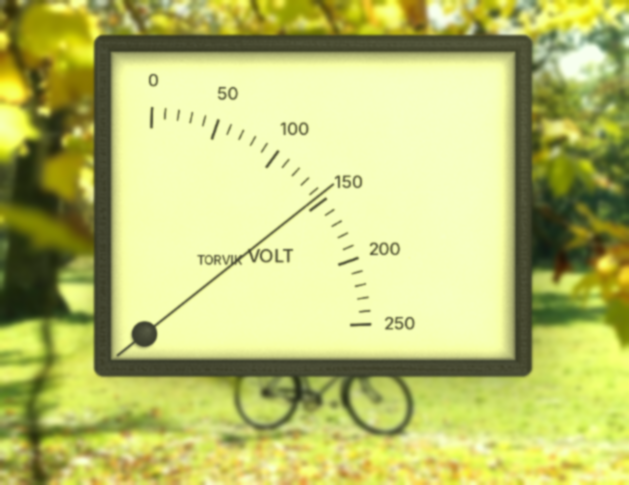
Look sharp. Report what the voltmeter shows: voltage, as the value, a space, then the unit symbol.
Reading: 145 V
